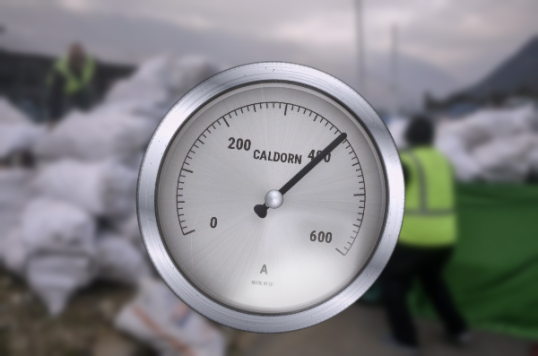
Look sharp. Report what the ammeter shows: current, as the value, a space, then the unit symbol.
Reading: 400 A
